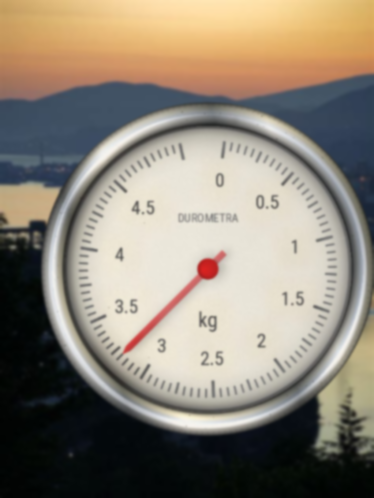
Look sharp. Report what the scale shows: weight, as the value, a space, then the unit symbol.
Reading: 3.2 kg
